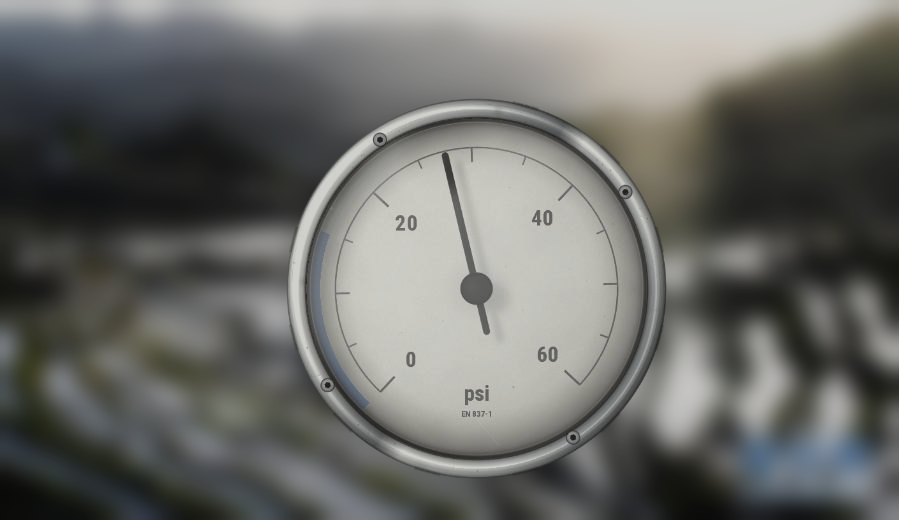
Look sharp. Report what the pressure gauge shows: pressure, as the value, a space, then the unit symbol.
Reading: 27.5 psi
